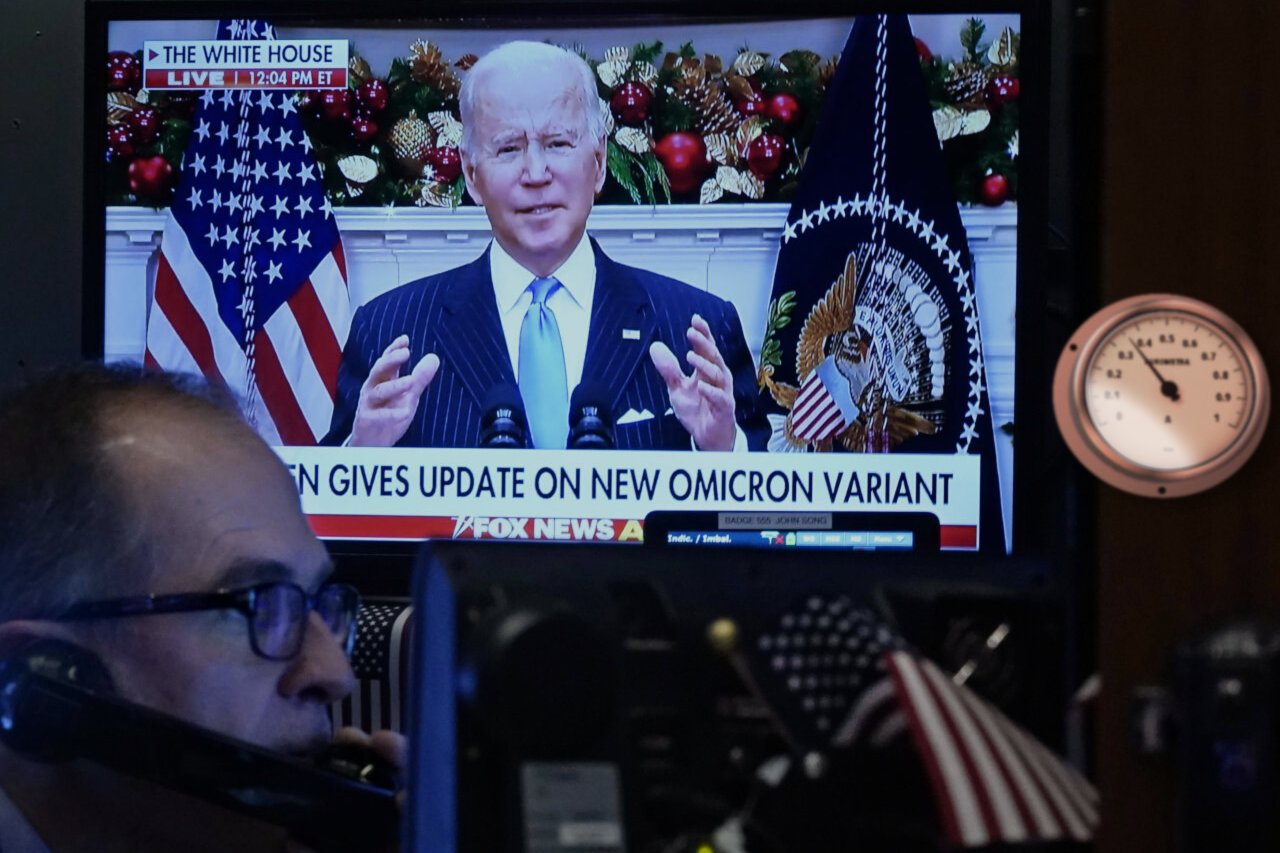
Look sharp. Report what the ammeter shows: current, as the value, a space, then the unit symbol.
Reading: 0.35 A
